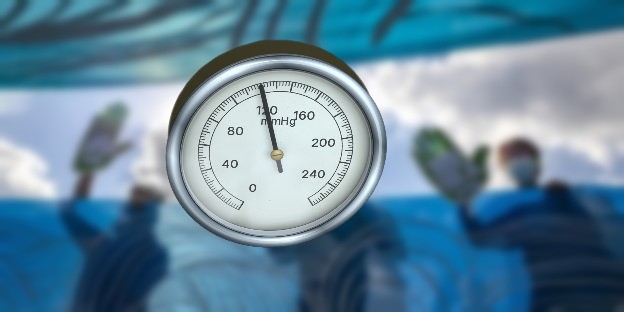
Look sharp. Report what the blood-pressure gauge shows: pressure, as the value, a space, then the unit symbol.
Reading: 120 mmHg
